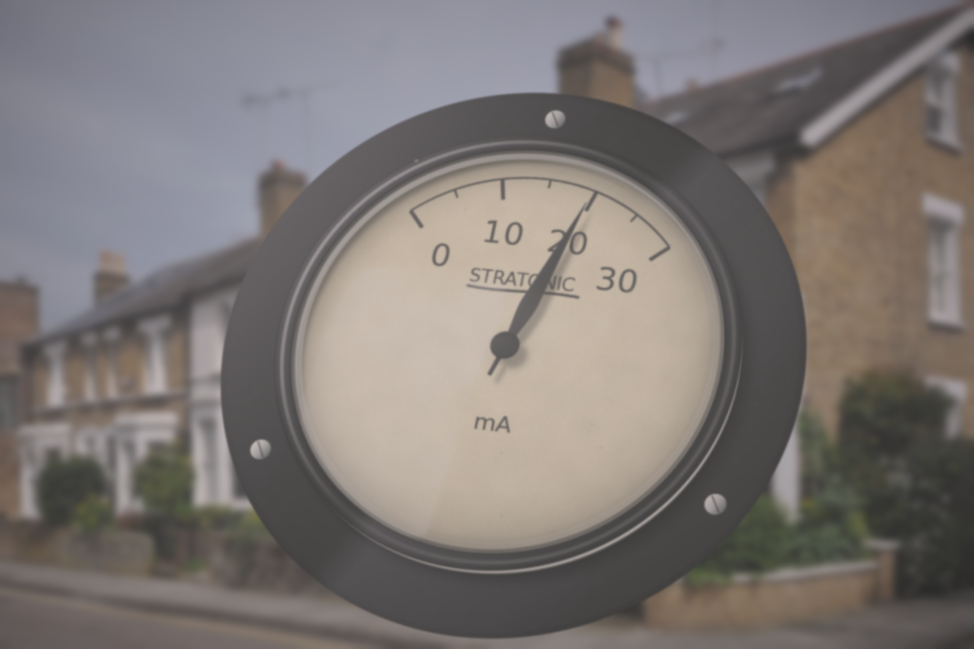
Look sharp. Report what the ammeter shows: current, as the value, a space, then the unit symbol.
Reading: 20 mA
